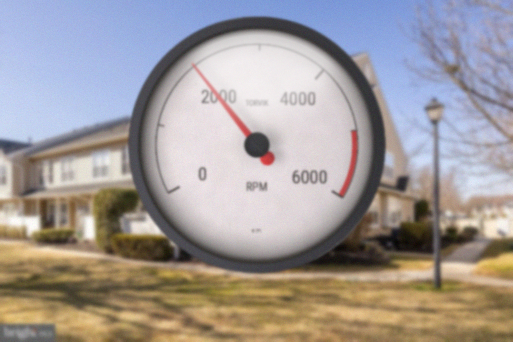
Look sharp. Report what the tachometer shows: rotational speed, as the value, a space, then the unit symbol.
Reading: 2000 rpm
